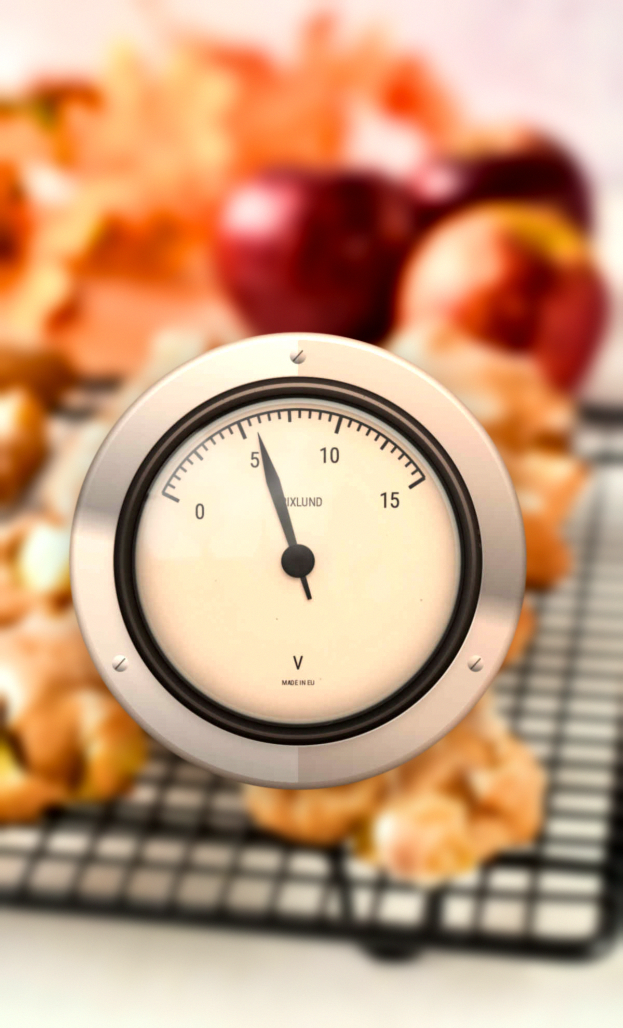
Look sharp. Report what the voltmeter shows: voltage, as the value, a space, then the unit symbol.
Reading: 5.75 V
